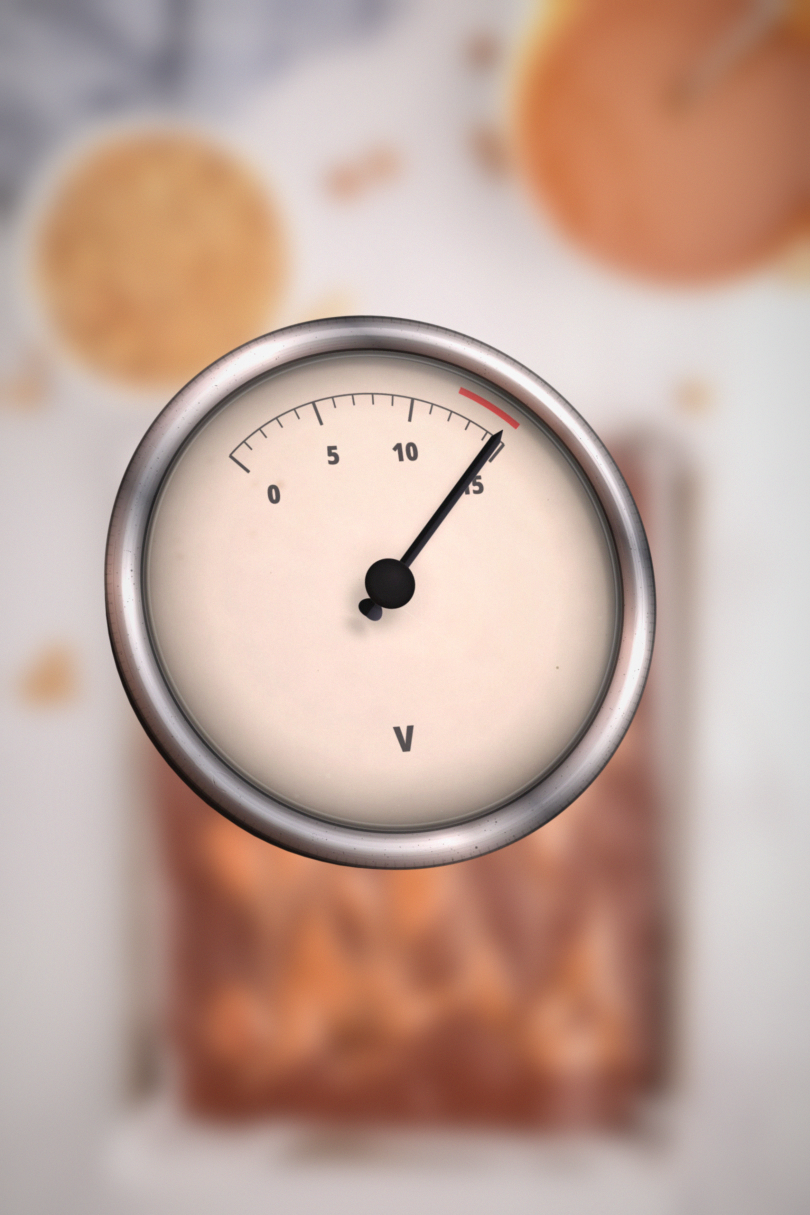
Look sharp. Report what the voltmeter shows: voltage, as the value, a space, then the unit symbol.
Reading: 14.5 V
